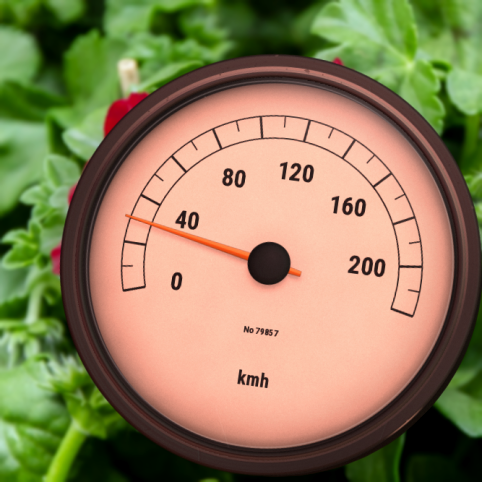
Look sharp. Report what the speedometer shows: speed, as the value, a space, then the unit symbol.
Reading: 30 km/h
